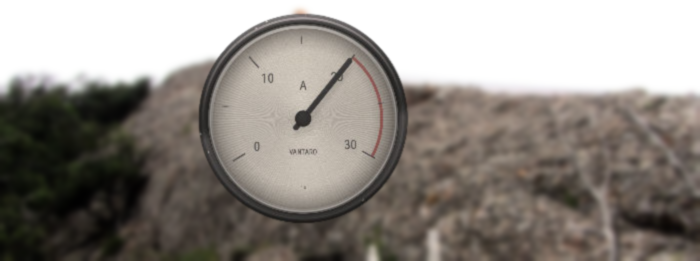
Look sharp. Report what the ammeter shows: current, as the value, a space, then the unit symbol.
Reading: 20 A
